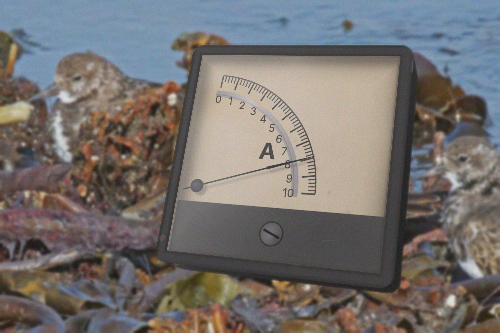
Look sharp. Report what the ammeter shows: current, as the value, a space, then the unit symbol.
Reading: 8 A
